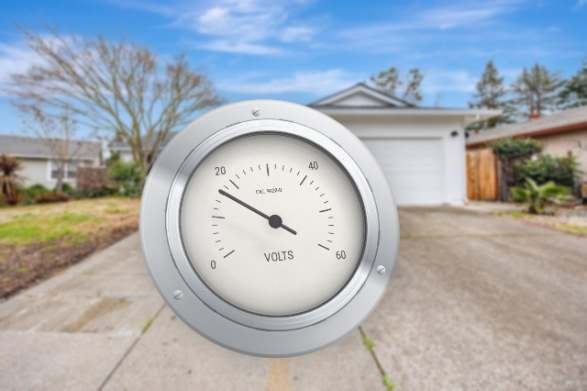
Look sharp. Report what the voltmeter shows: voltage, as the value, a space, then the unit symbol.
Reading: 16 V
